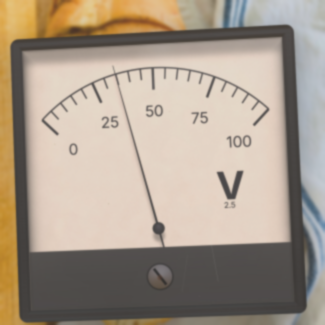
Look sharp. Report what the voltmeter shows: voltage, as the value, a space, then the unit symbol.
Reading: 35 V
